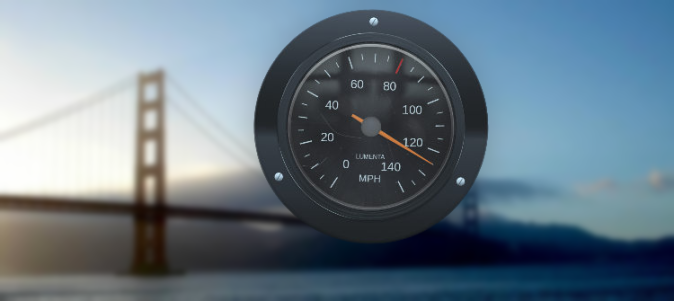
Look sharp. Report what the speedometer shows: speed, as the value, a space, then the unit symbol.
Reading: 125 mph
